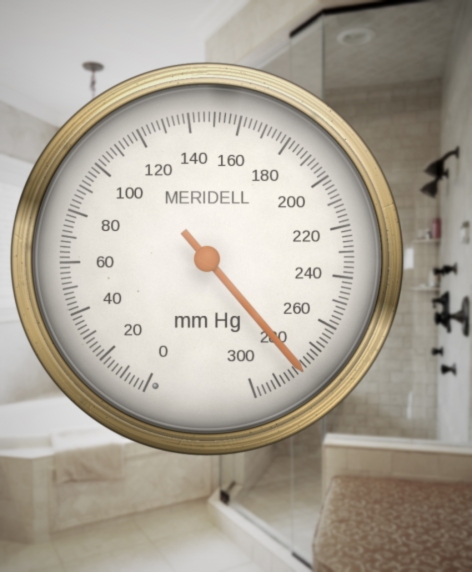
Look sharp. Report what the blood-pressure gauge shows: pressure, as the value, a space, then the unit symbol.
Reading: 280 mmHg
